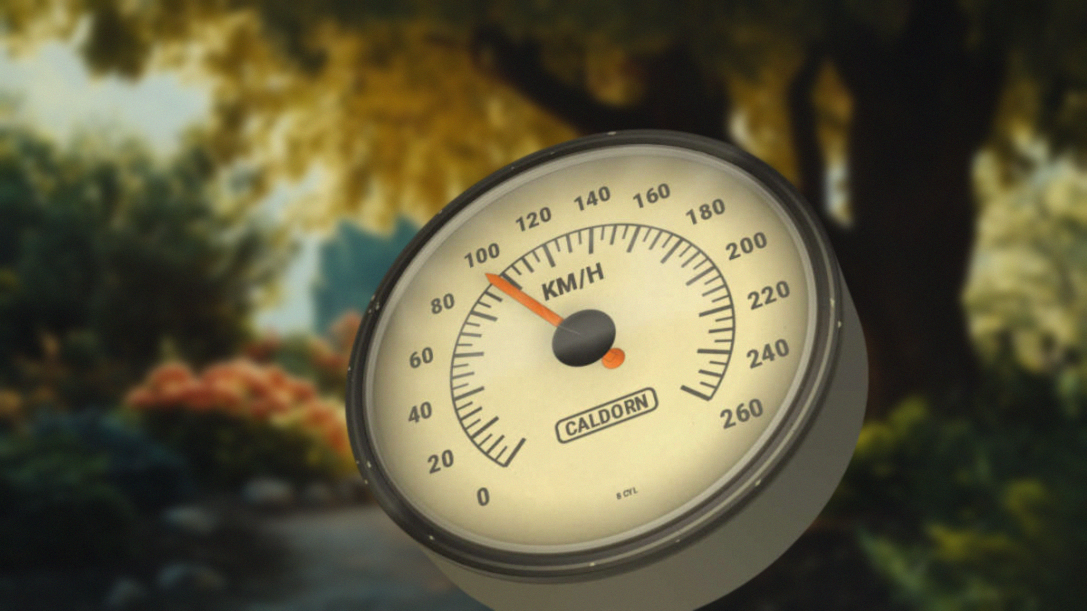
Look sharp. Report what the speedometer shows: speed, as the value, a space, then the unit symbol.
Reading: 95 km/h
